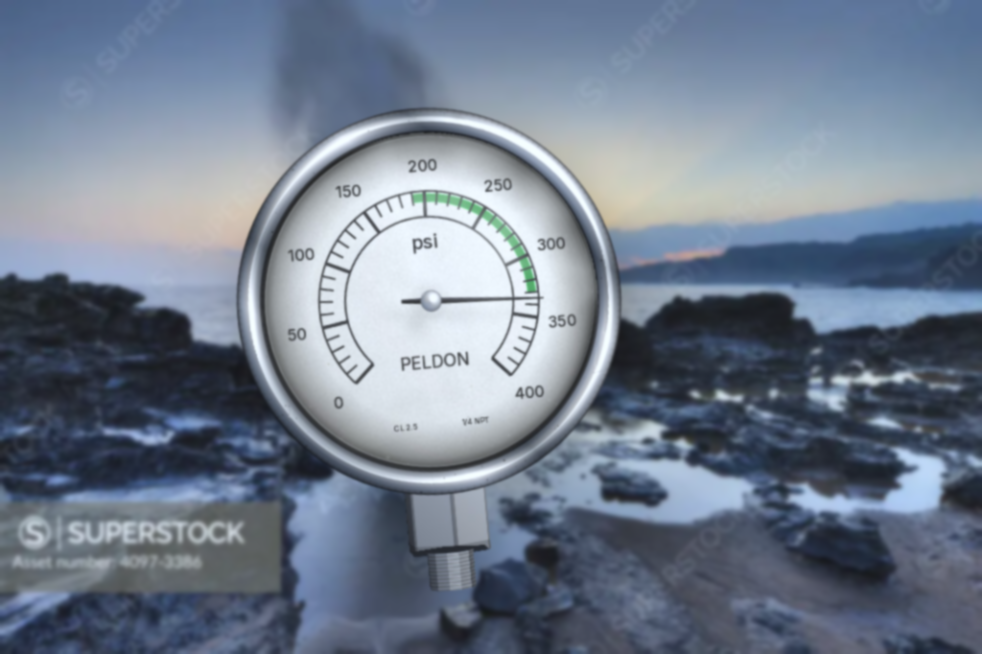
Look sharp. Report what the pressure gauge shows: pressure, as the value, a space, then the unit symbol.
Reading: 335 psi
